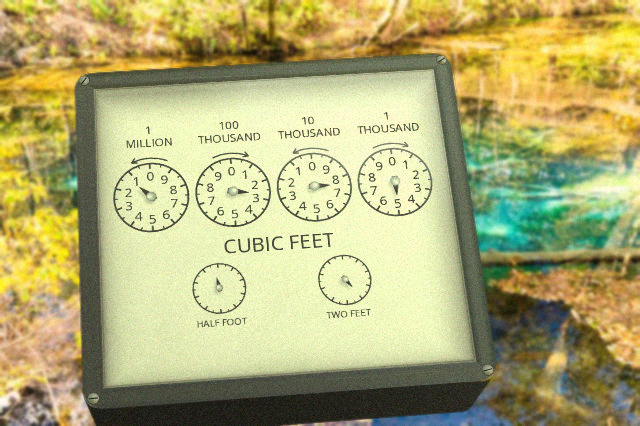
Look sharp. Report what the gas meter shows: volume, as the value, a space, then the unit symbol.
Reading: 127500 ft³
